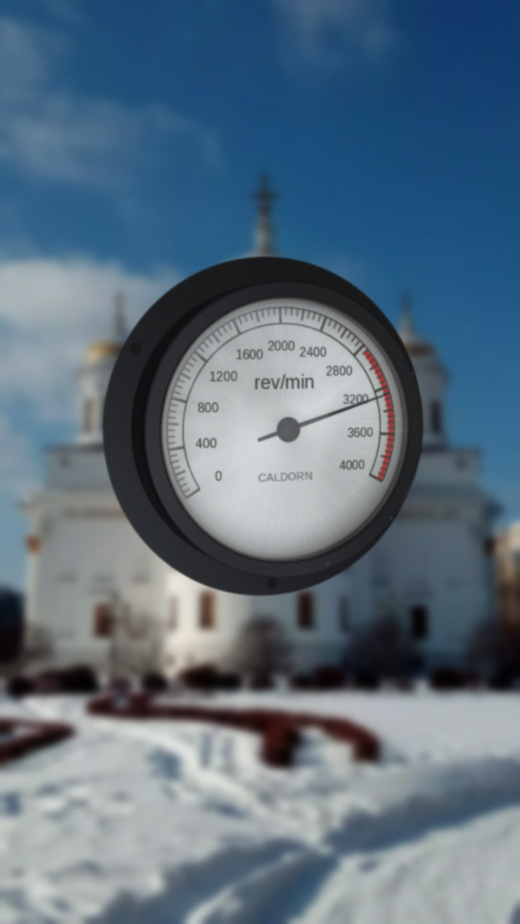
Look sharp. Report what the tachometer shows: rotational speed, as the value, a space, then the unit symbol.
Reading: 3250 rpm
